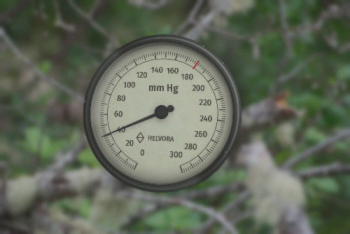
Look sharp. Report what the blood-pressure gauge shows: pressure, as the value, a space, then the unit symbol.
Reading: 40 mmHg
